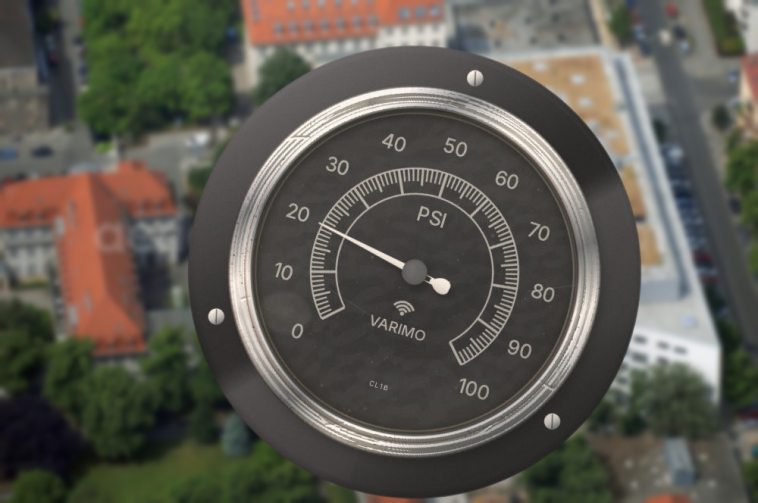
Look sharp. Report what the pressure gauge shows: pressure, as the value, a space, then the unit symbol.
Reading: 20 psi
